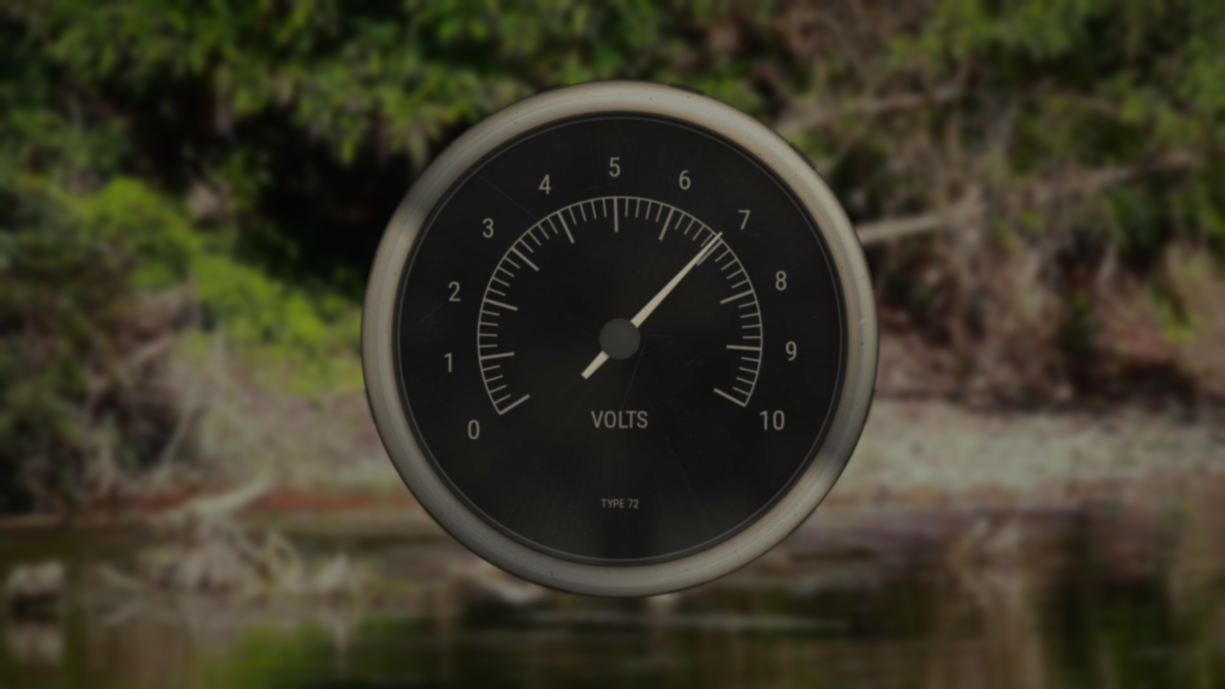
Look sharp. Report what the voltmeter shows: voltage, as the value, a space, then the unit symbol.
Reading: 6.9 V
